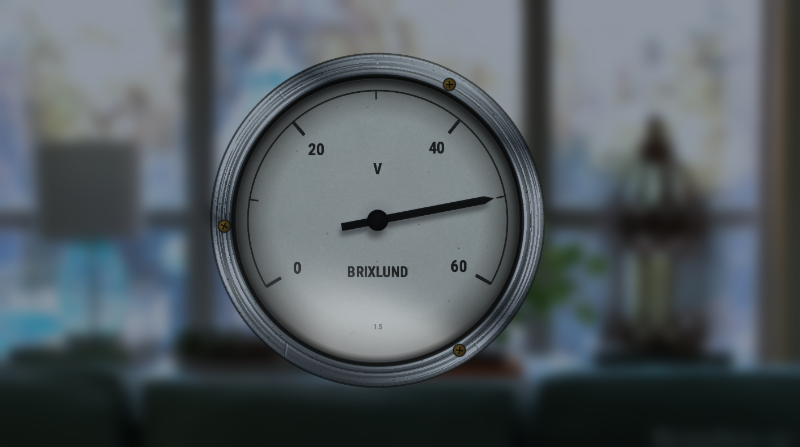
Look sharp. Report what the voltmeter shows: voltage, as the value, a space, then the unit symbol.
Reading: 50 V
